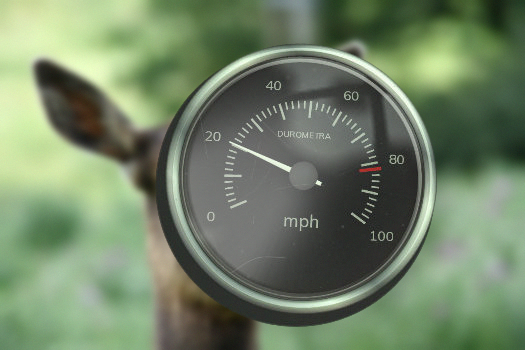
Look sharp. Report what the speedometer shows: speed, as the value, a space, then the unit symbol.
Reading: 20 mph
